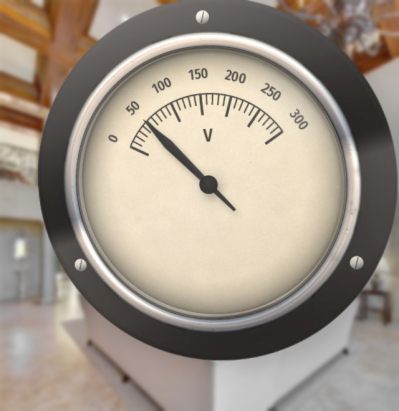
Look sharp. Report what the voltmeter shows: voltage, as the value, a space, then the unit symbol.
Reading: 50 V
